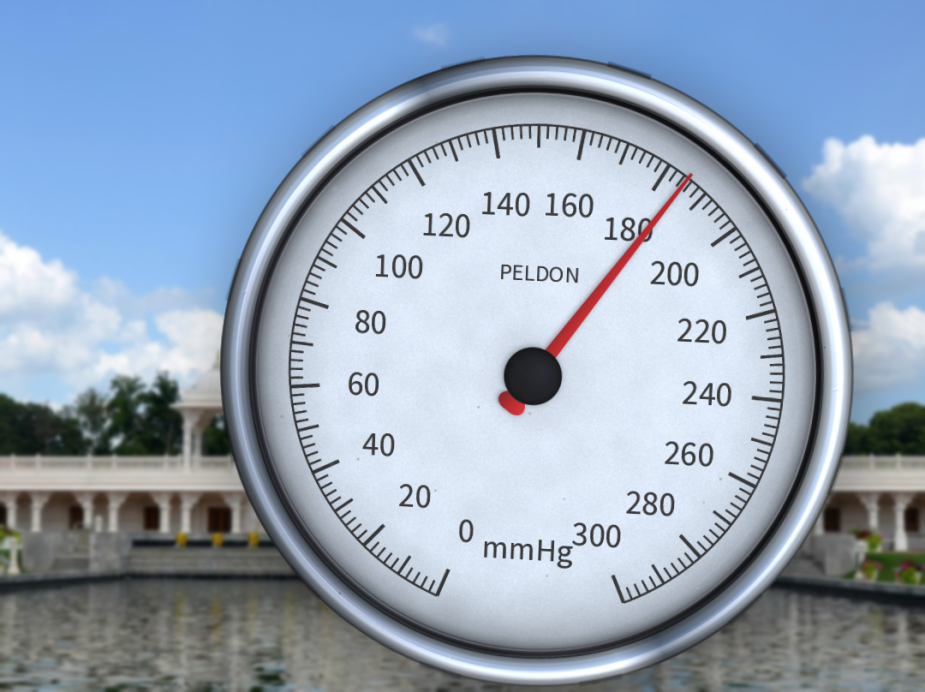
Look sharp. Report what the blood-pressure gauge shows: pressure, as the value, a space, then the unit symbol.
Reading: 185 mmHg
